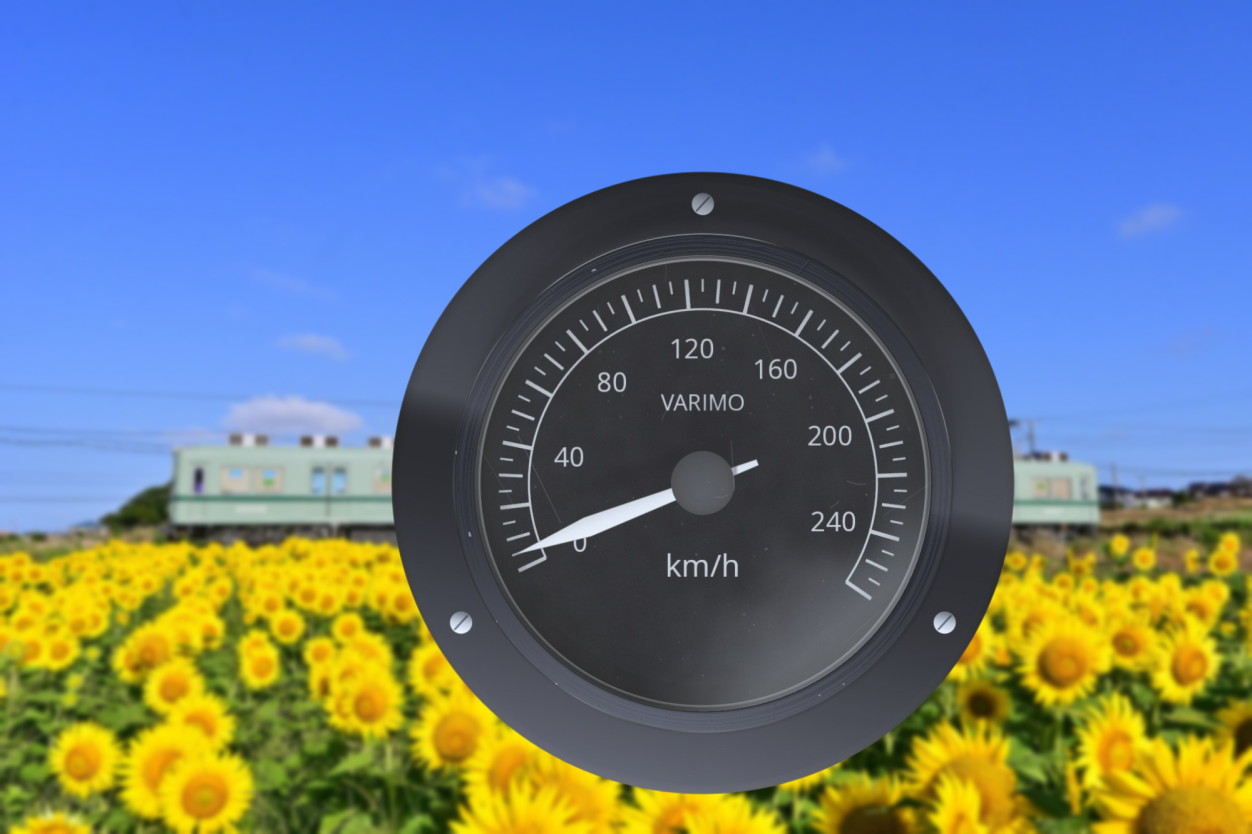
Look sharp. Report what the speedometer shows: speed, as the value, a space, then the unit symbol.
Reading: 5 km/h
